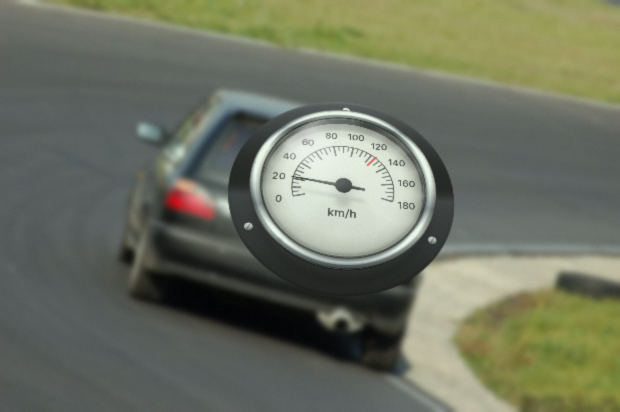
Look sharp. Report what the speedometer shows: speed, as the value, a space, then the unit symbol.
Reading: 20 km/h
